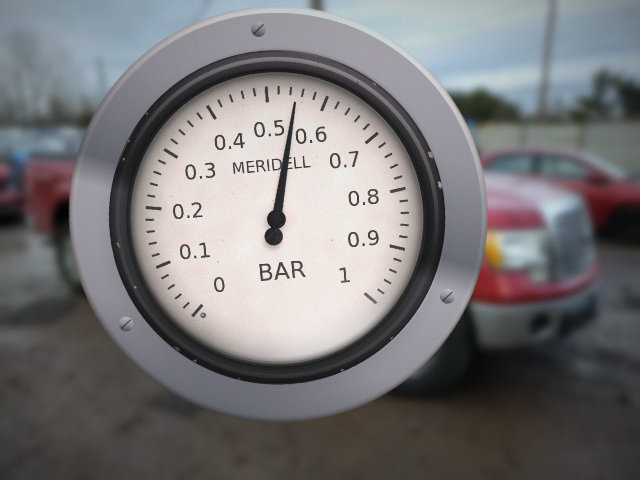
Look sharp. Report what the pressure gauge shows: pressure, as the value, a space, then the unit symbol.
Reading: 0.55 bar
